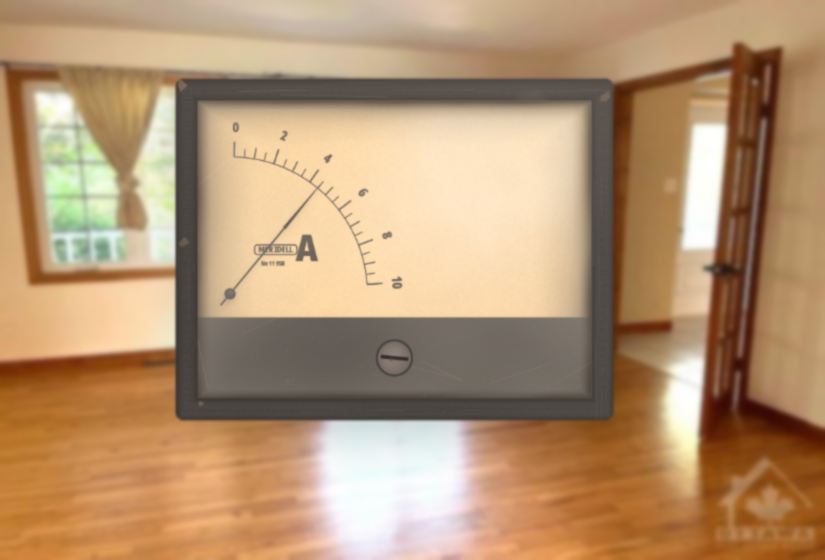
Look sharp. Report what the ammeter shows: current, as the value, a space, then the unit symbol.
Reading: 4.5 A
